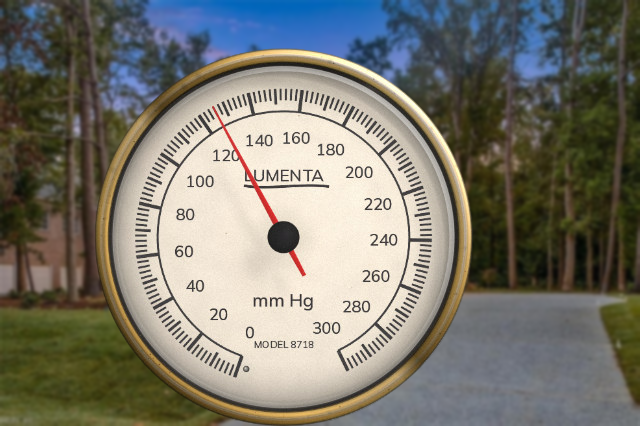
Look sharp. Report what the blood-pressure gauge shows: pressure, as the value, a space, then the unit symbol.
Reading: 126 mmHg
